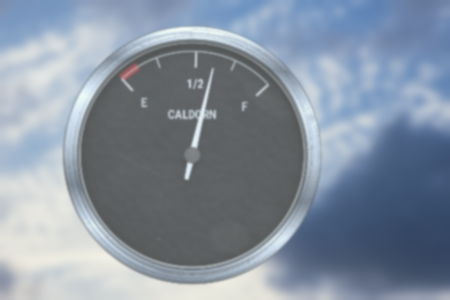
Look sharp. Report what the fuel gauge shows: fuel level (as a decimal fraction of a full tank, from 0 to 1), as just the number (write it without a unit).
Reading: 0.625
